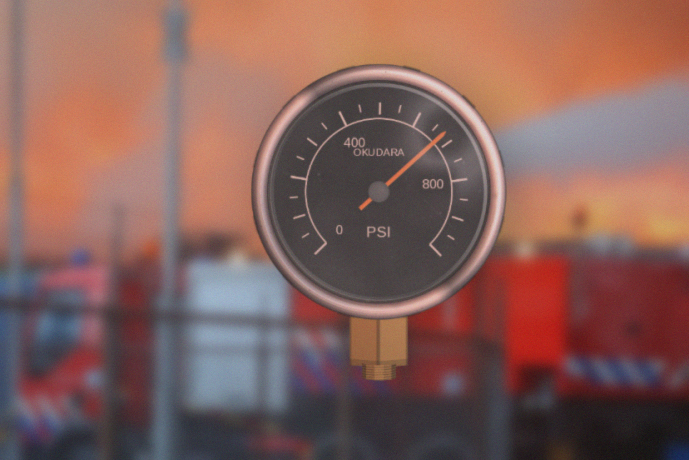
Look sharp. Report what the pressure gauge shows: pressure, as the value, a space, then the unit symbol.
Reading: 675 psi
